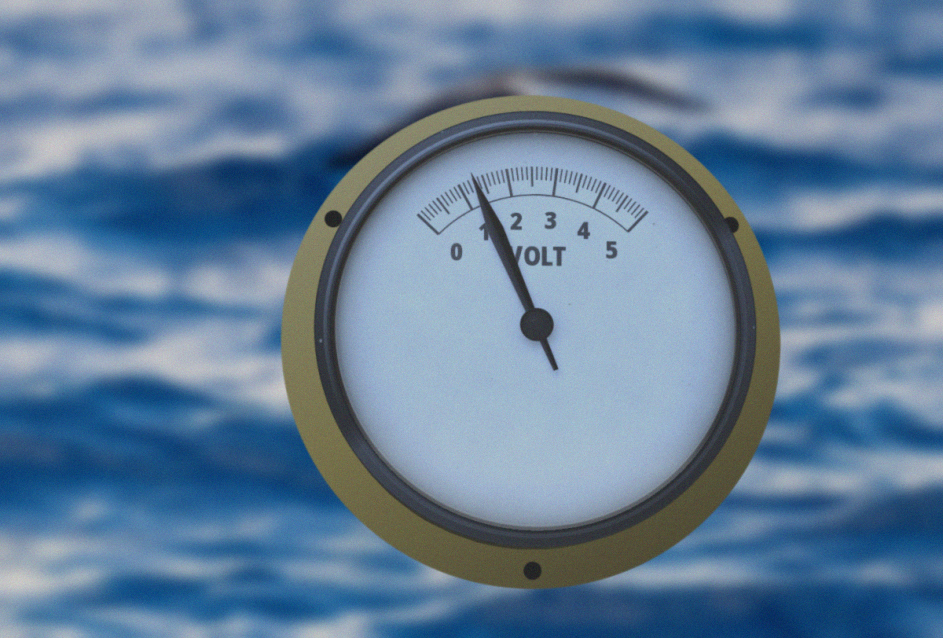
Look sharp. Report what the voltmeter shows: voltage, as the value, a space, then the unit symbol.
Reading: 1.3 V
